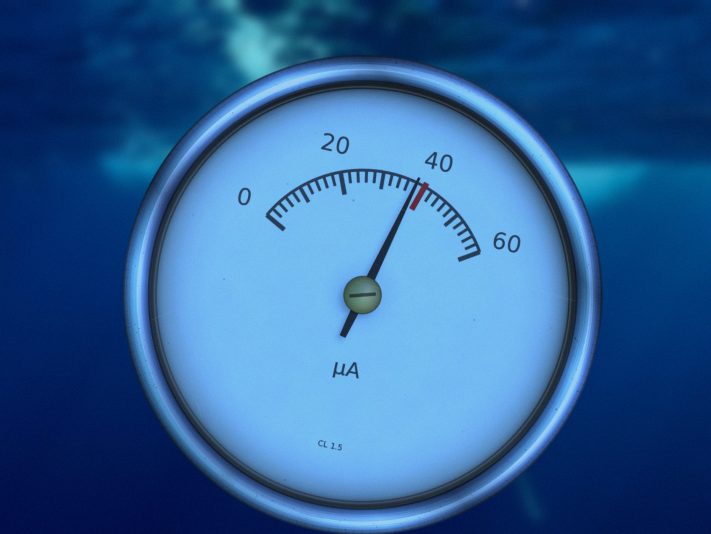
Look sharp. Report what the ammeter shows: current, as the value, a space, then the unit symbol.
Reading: 38 µA
